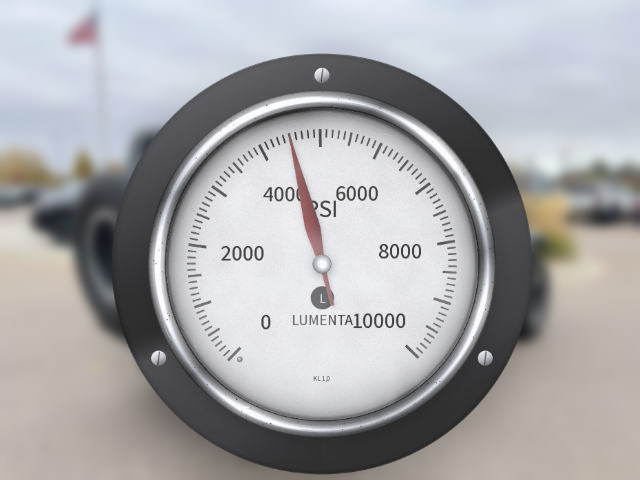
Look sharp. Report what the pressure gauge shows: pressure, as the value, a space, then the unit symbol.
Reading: 4500 psi
